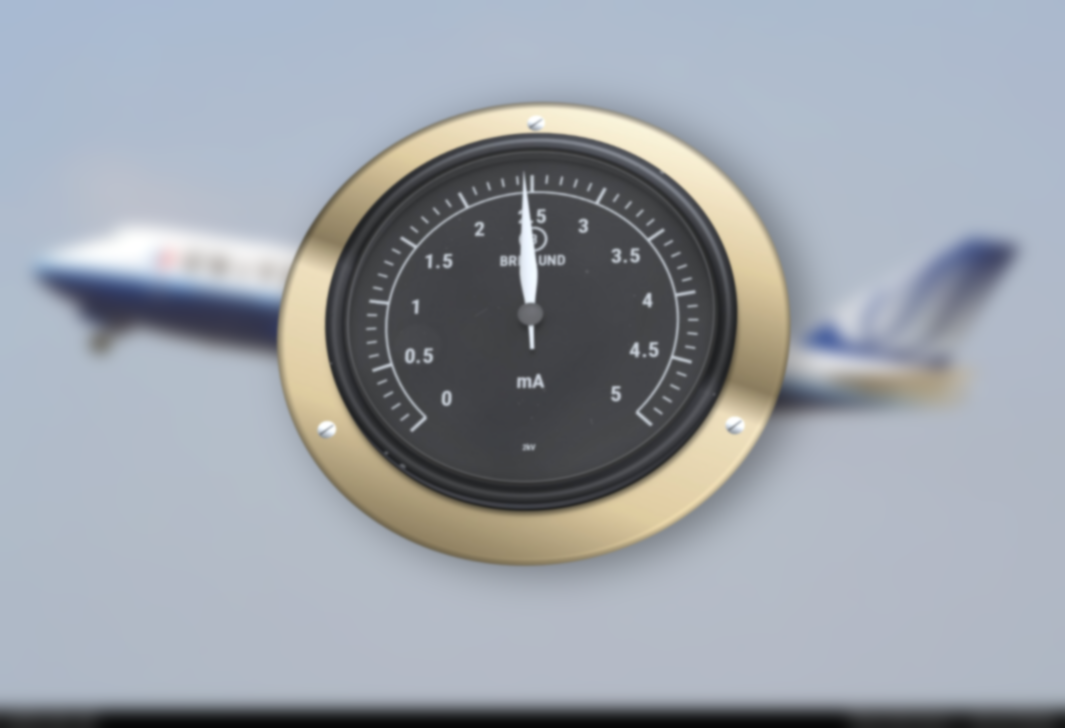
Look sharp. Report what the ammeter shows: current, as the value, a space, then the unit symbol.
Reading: 2.45 mA
